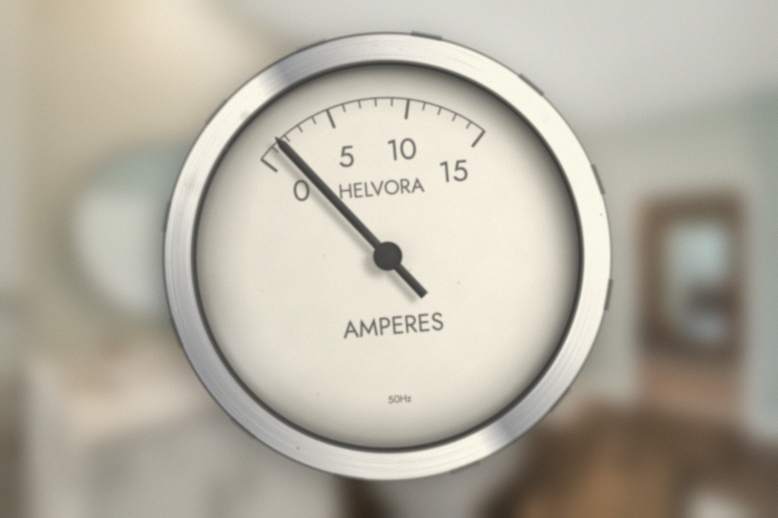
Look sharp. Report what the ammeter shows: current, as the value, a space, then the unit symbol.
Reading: 1.5 A
